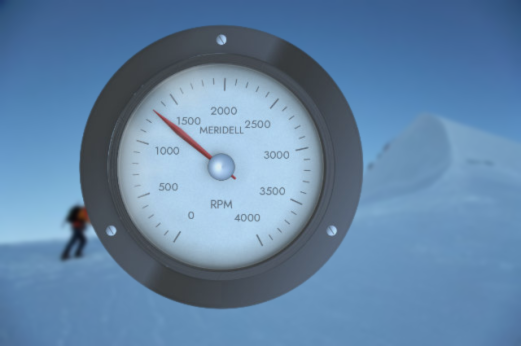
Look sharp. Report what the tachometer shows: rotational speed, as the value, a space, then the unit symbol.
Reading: 1300 rpm
